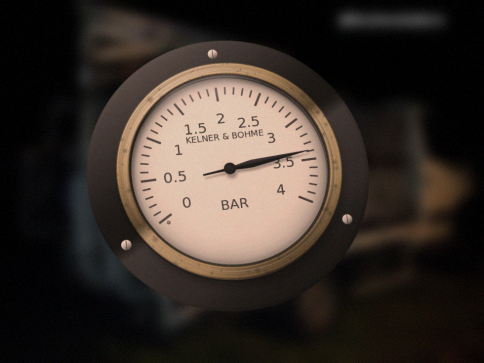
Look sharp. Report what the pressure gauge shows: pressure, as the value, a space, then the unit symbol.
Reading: 3.4 bar
